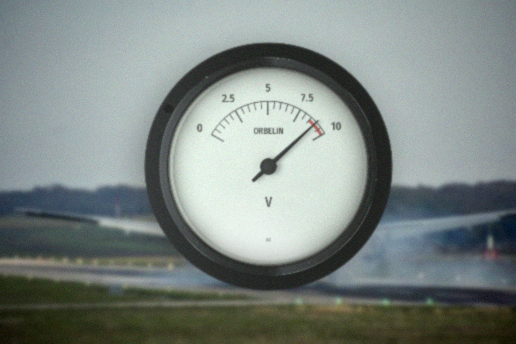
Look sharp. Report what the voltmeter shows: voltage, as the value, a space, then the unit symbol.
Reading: 9 V
